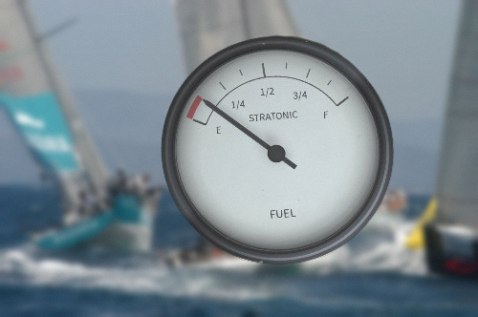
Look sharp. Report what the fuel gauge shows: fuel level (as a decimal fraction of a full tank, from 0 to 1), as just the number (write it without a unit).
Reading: 0.125
